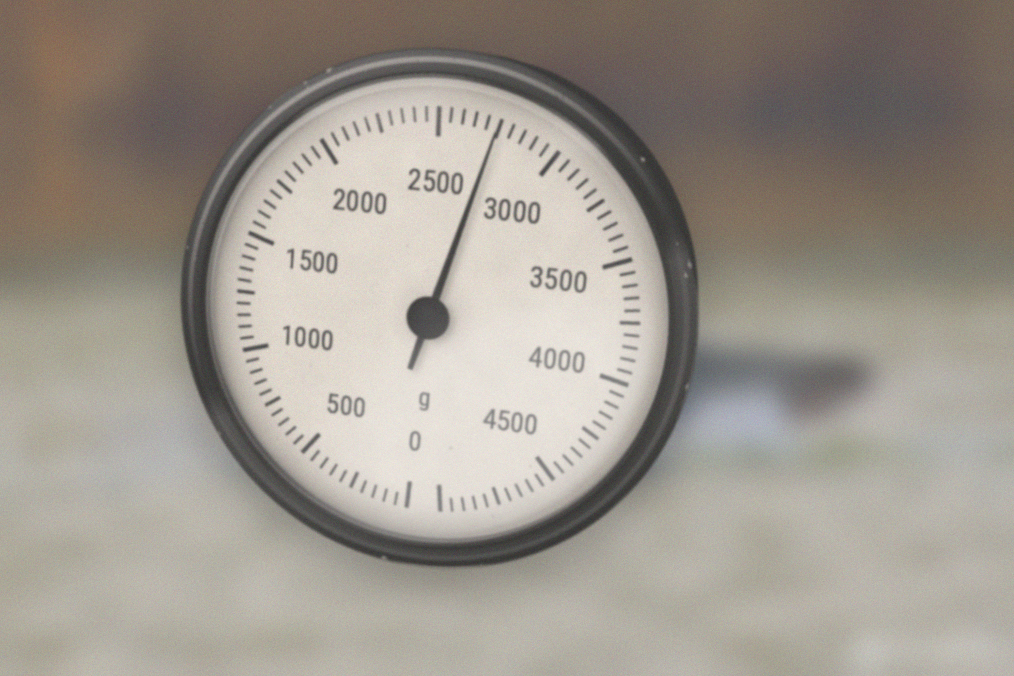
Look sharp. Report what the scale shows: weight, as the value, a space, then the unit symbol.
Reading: 2750 g
